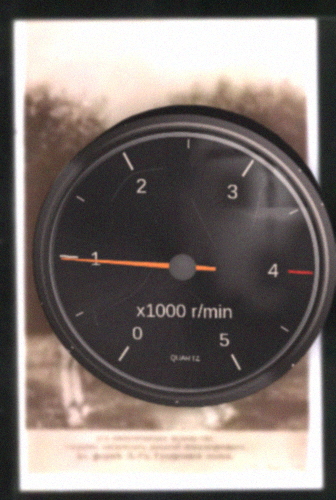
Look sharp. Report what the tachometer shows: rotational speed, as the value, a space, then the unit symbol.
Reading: 1000 rpm
